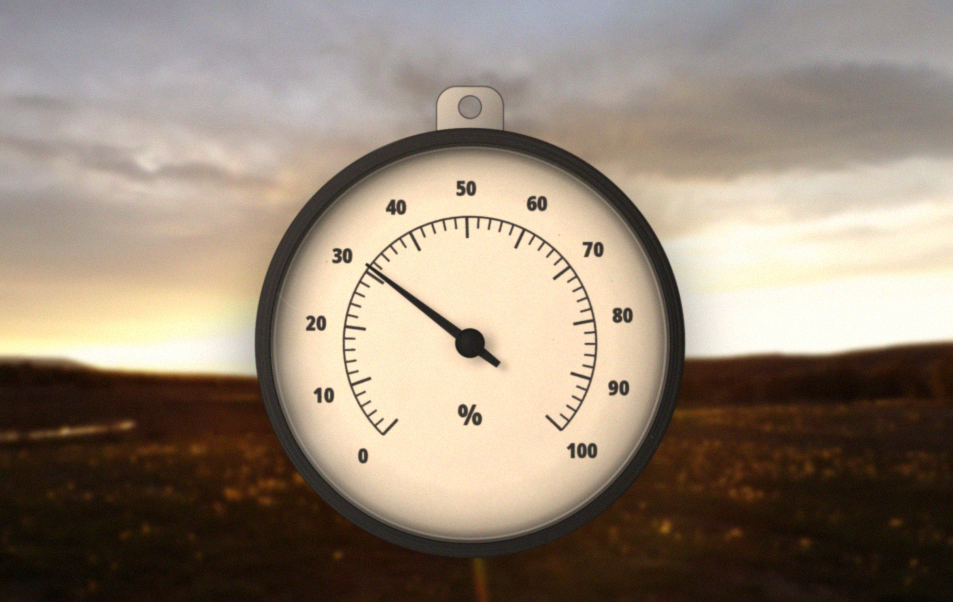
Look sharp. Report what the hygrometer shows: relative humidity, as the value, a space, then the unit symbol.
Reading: 31 %
